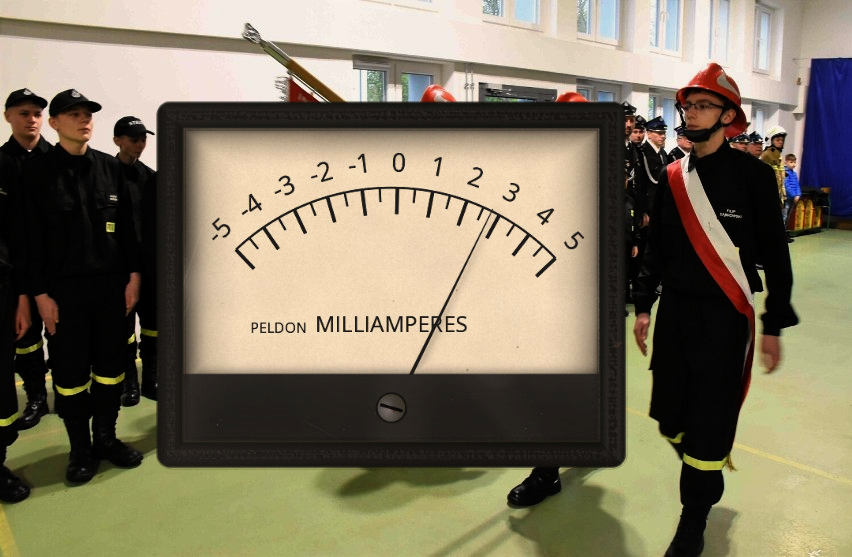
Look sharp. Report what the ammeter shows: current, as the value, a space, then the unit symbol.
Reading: 2.75 mA
